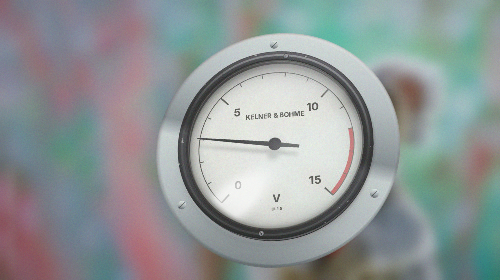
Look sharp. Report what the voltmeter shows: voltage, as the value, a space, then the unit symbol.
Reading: 3 V
